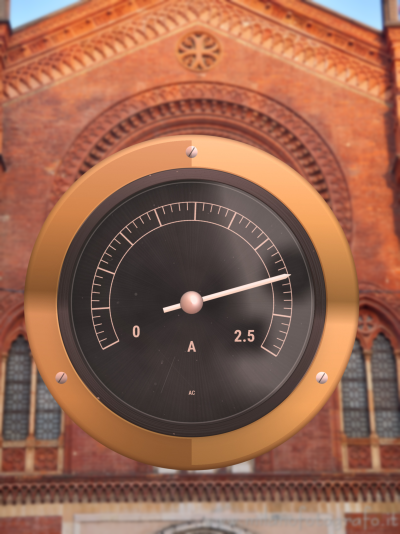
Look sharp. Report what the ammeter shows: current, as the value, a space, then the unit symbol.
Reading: 2 A
